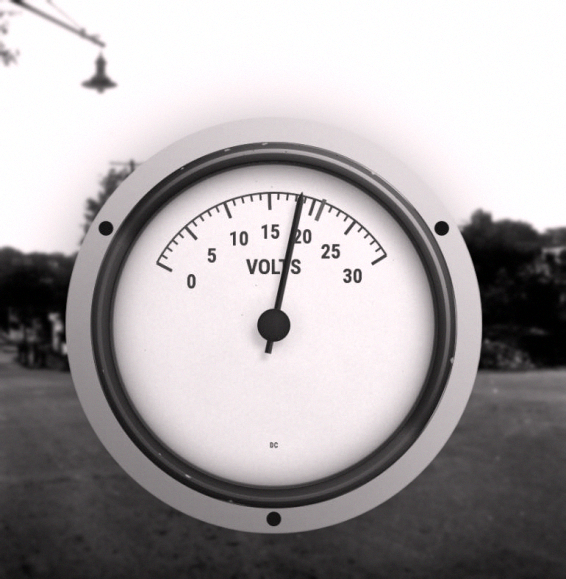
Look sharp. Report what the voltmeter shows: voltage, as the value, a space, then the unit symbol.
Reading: 18.5 V
